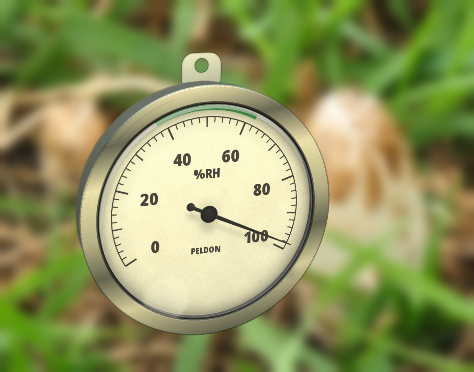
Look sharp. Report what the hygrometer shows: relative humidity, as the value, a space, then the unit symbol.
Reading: 98 %
